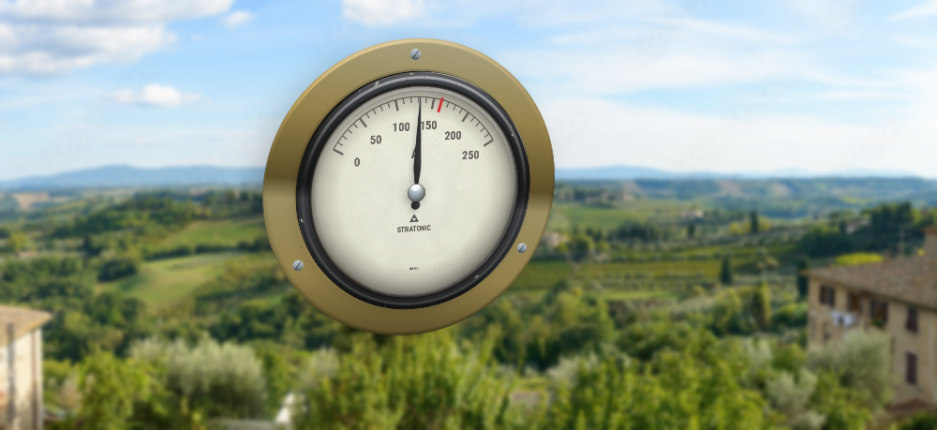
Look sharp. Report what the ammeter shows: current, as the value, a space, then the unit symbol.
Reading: 130 A
